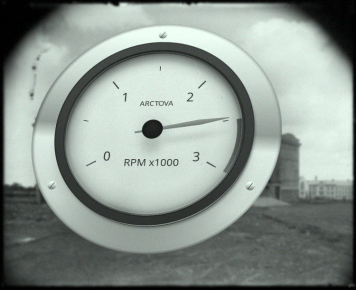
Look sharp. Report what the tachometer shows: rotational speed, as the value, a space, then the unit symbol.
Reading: 2500 rpm
